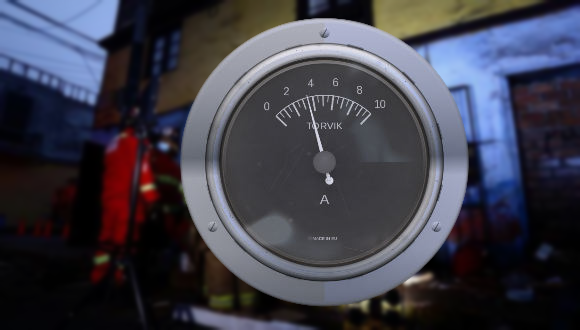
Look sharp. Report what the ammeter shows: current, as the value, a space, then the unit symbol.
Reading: 3.5 A
